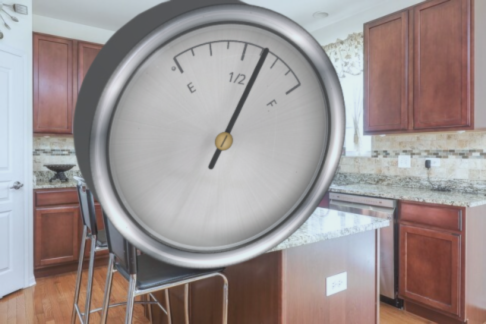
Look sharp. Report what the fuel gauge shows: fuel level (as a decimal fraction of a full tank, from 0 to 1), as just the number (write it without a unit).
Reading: 0.625
